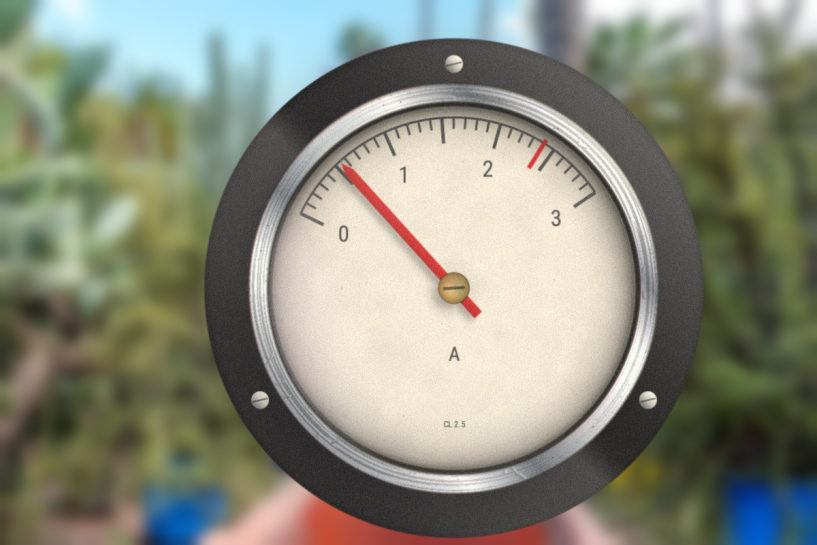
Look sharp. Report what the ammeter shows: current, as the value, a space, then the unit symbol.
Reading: 0.55 A
